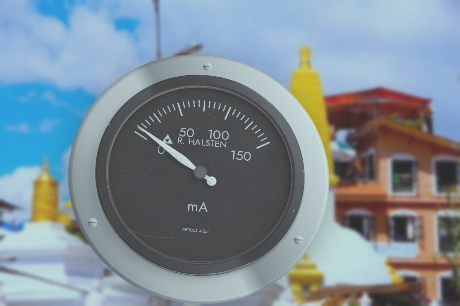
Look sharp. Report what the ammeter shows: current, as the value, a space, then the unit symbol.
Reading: 5 mA
